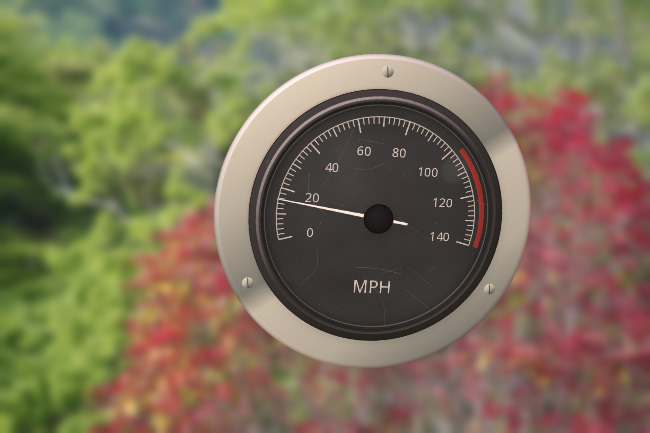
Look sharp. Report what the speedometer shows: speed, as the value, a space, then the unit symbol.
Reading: 16 mph
